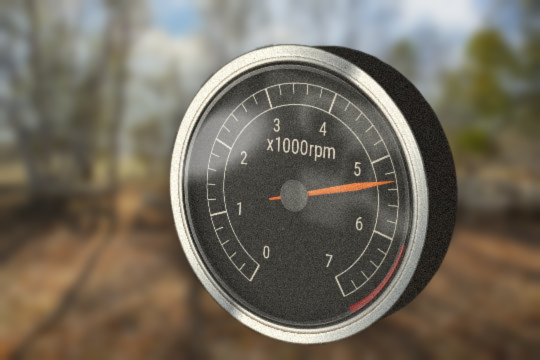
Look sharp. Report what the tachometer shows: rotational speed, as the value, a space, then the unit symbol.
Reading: 5300 rpm
